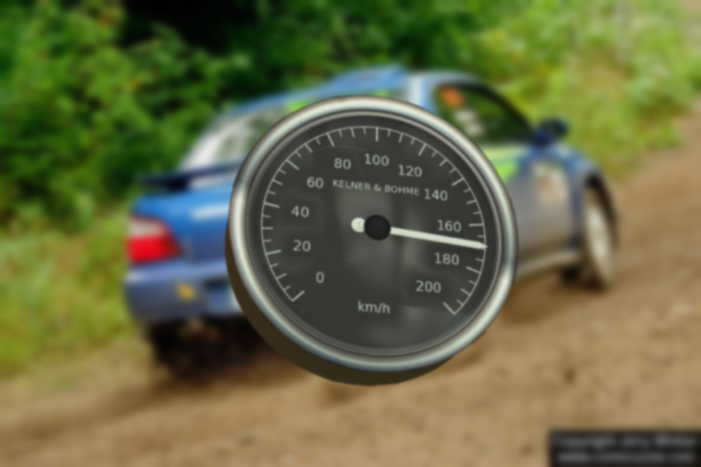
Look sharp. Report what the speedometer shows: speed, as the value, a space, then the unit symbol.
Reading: 170 km/h
